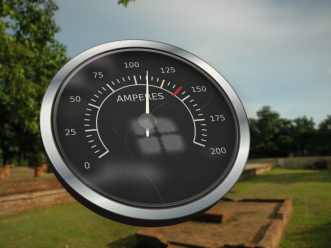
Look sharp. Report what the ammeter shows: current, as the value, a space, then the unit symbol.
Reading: 110 A
